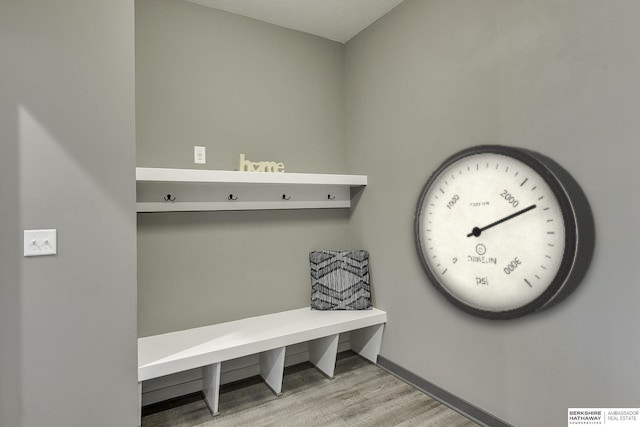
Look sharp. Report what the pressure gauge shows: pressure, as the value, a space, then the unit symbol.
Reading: 2250 psi
